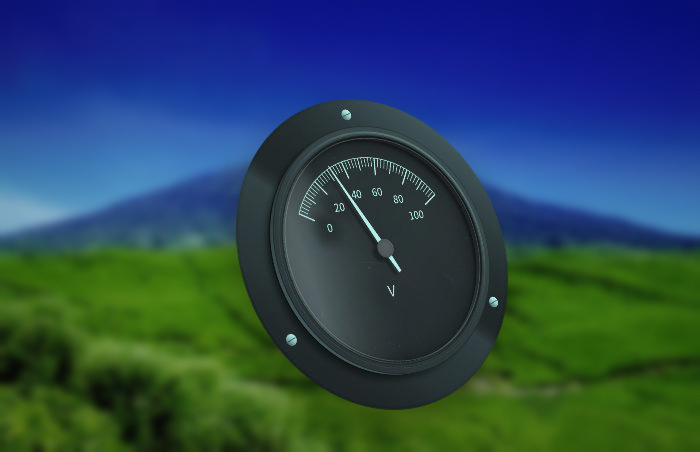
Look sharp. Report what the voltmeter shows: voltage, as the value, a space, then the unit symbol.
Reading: 30 V
